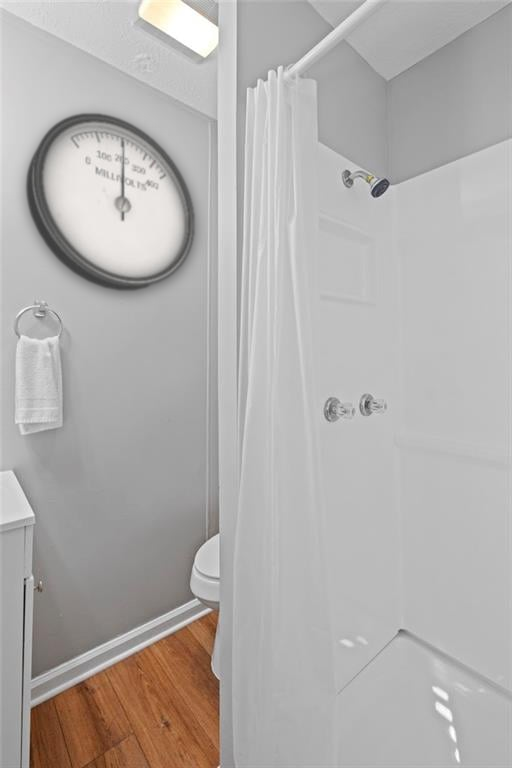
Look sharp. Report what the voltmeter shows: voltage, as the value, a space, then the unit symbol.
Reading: 200 mV
